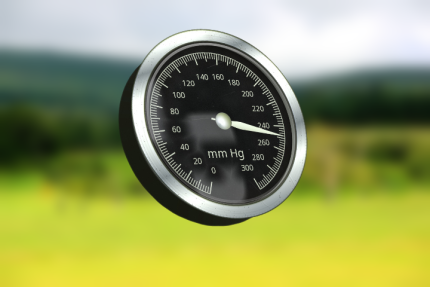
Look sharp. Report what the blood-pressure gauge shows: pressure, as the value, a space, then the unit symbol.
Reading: 250 mmHg
